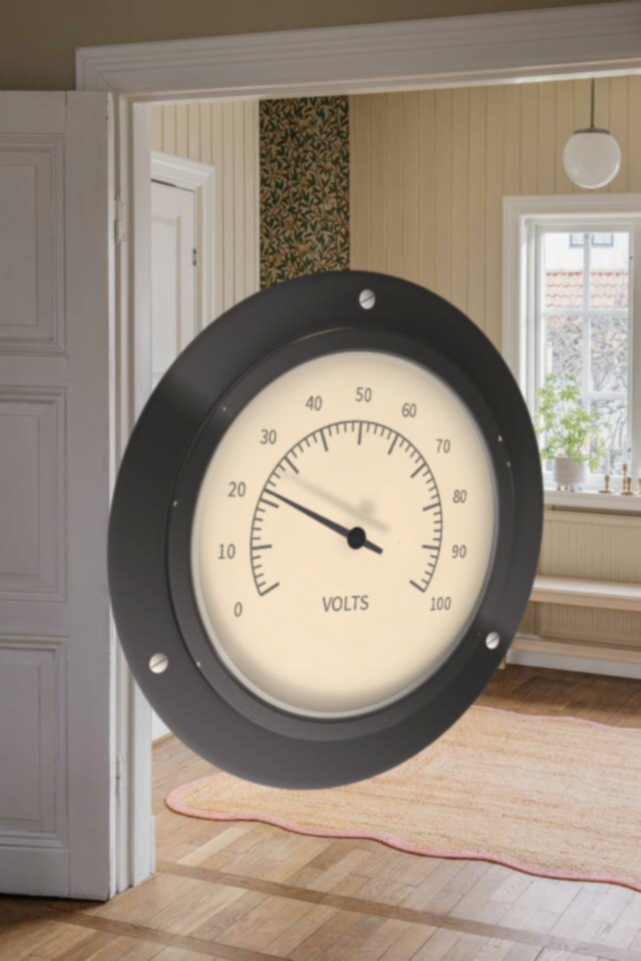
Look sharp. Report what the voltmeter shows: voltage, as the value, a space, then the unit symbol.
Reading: 22 V
